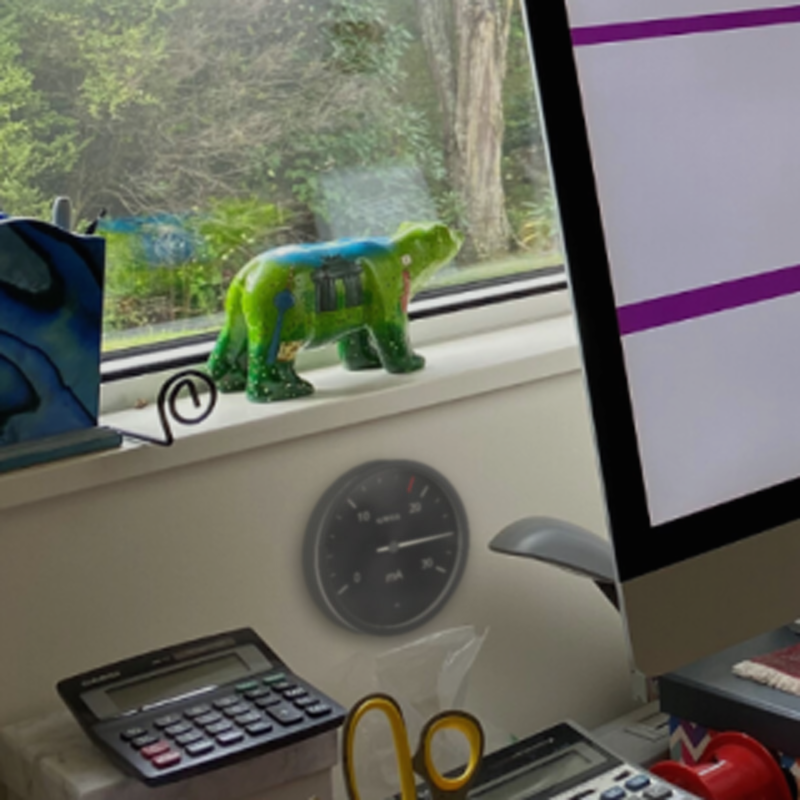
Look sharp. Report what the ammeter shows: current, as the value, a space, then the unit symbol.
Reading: 26 mA
